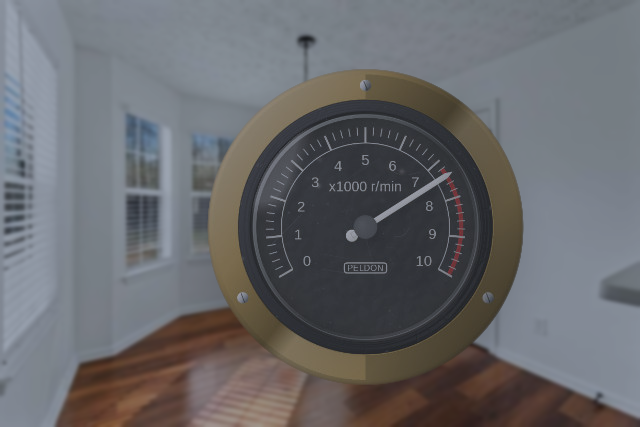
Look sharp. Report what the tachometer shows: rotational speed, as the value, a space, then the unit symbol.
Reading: 7400 rpm
